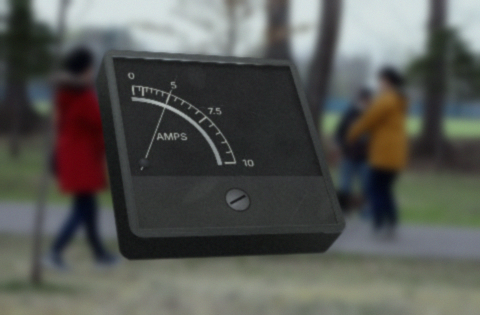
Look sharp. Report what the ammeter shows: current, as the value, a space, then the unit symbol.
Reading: 5 A
